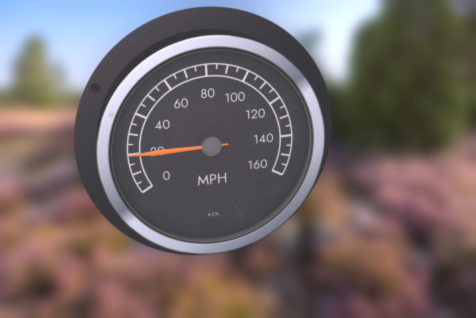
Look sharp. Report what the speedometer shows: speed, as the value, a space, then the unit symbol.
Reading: 20 mph
